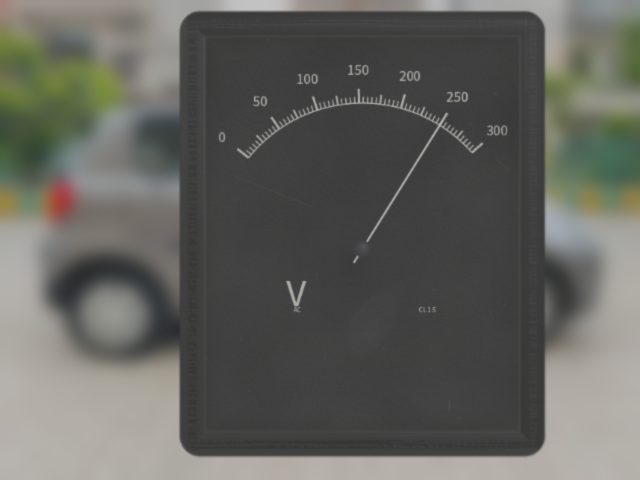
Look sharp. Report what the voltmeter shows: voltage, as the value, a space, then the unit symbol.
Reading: 250 V
